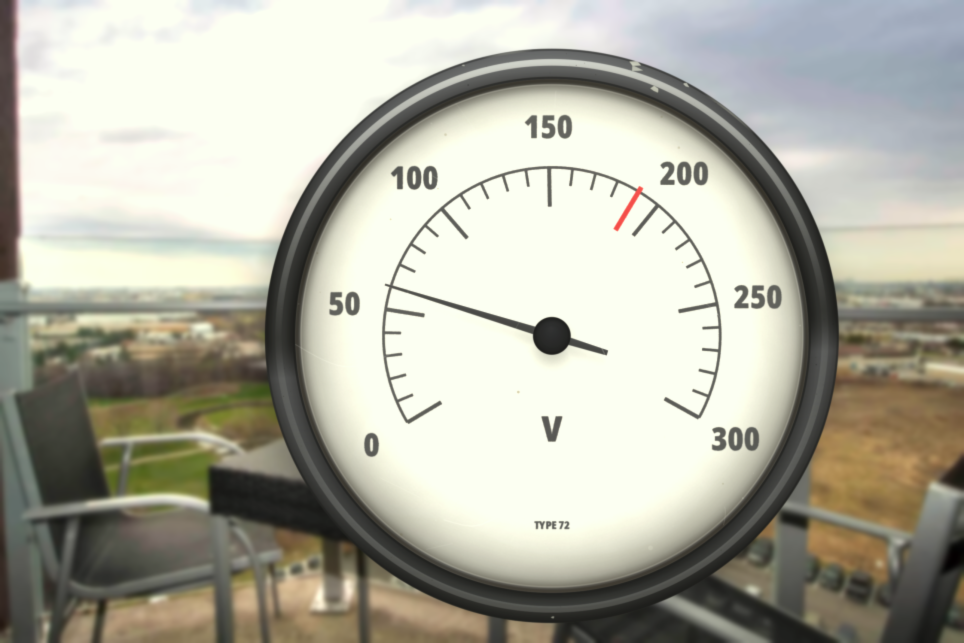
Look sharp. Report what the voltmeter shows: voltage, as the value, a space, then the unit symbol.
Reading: 60 V
